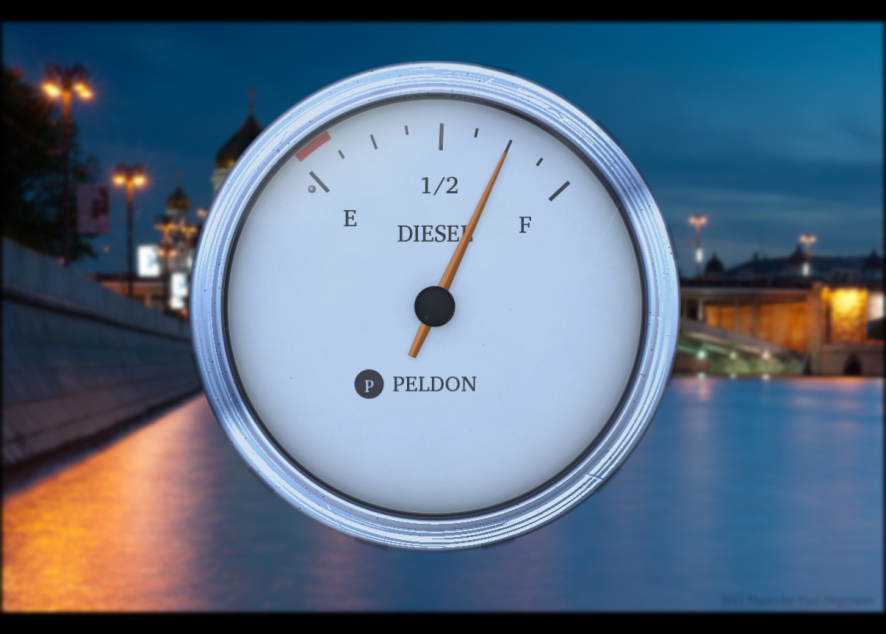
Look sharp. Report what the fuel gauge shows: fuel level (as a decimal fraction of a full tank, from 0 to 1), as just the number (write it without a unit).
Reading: 0.75
